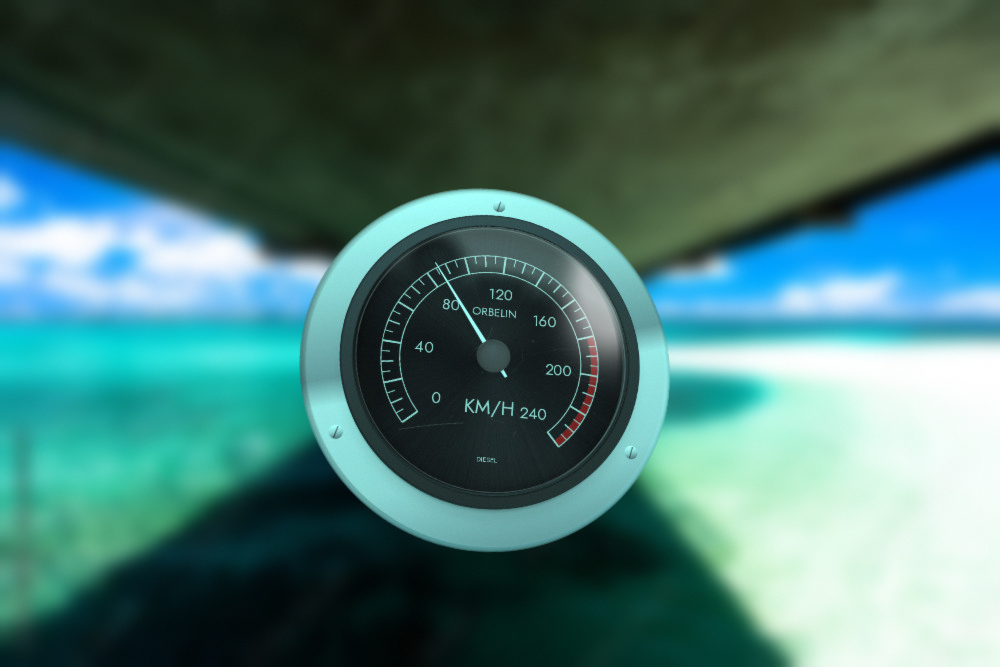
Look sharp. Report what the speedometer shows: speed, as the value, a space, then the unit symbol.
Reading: 85 km/h
